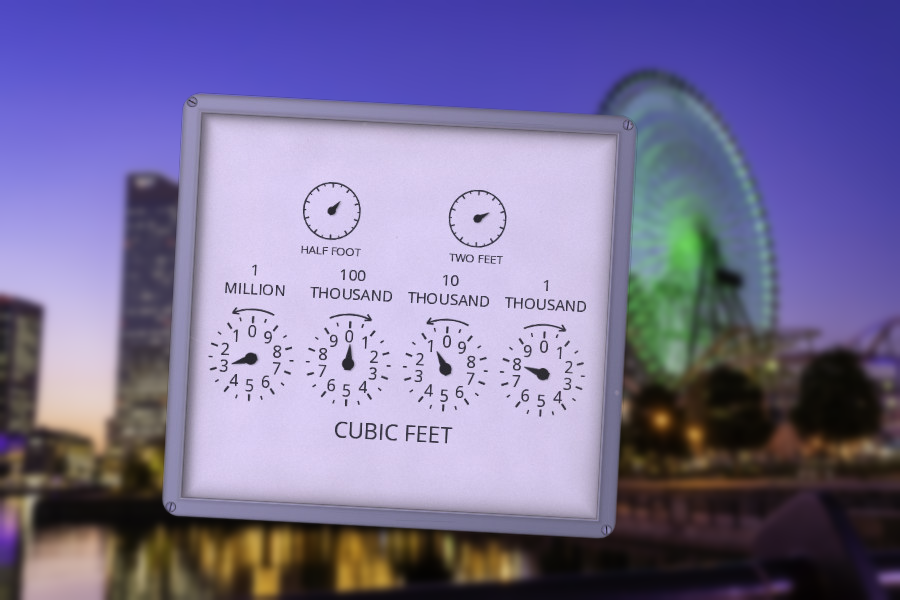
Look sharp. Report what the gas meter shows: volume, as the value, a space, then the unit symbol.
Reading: 300800 ft³
